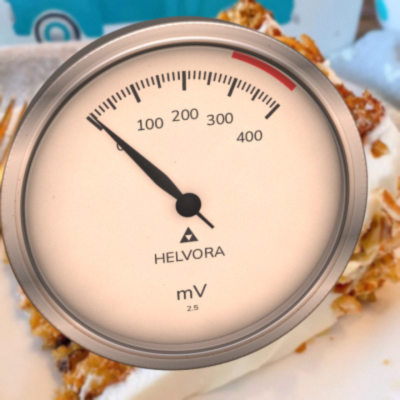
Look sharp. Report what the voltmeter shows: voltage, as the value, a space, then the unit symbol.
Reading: 10 mV
